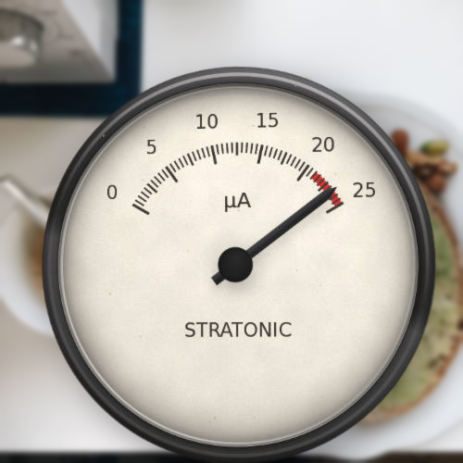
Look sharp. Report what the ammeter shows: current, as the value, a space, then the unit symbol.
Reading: 23.5 µA
